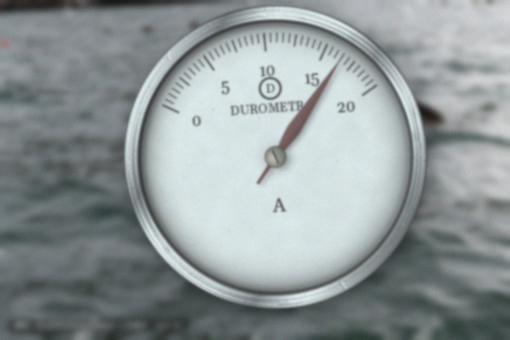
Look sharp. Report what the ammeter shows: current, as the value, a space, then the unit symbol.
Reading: 16.5 A
